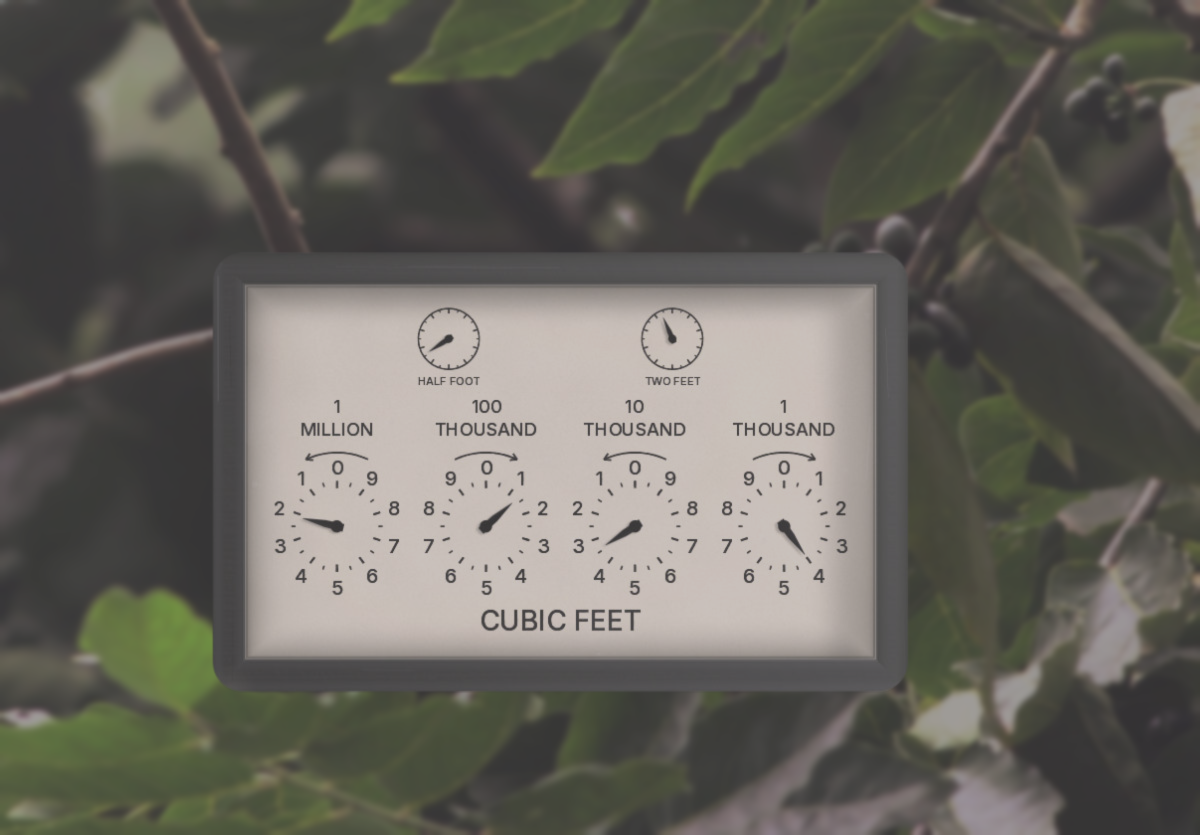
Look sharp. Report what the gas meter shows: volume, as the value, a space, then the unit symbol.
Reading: 213400 ft³
